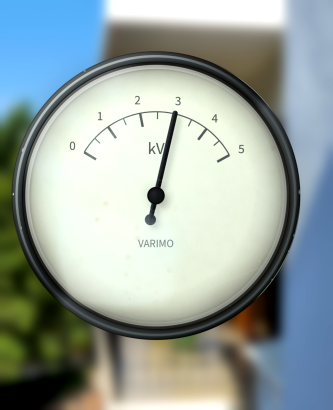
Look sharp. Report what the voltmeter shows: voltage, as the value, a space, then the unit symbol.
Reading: 3 kV
